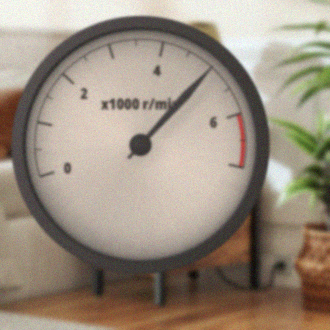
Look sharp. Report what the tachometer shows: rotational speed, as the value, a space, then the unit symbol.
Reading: 5000 rpm
